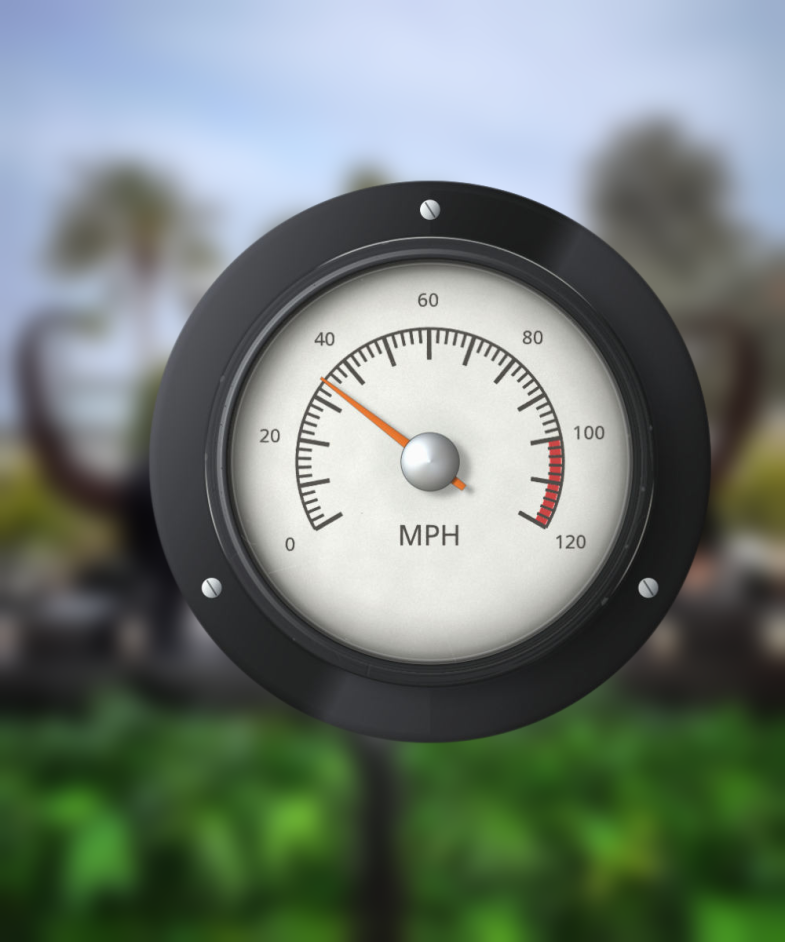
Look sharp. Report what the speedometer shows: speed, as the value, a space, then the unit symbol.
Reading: 34 mph
